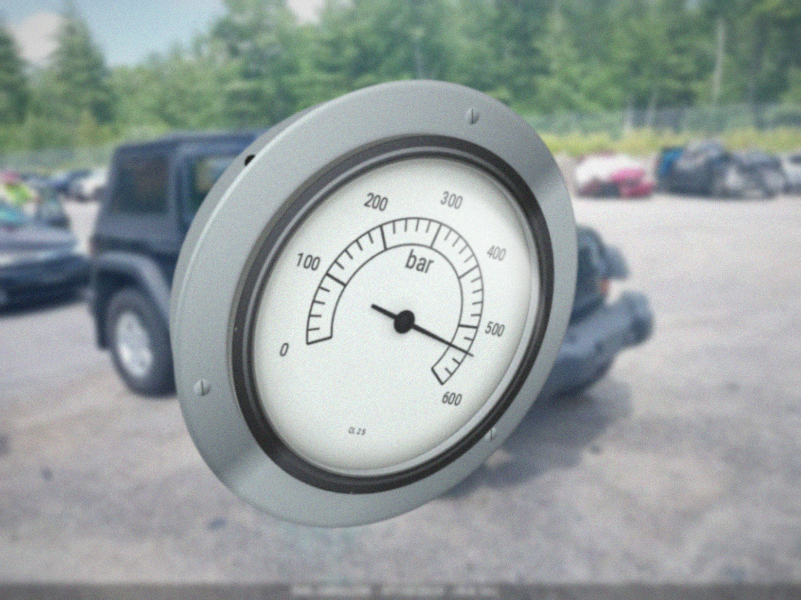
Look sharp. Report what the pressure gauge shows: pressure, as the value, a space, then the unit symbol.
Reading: 540 bar
